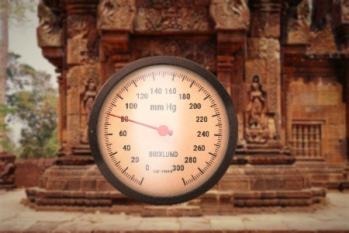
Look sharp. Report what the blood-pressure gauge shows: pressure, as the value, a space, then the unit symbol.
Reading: 80 mmHg
